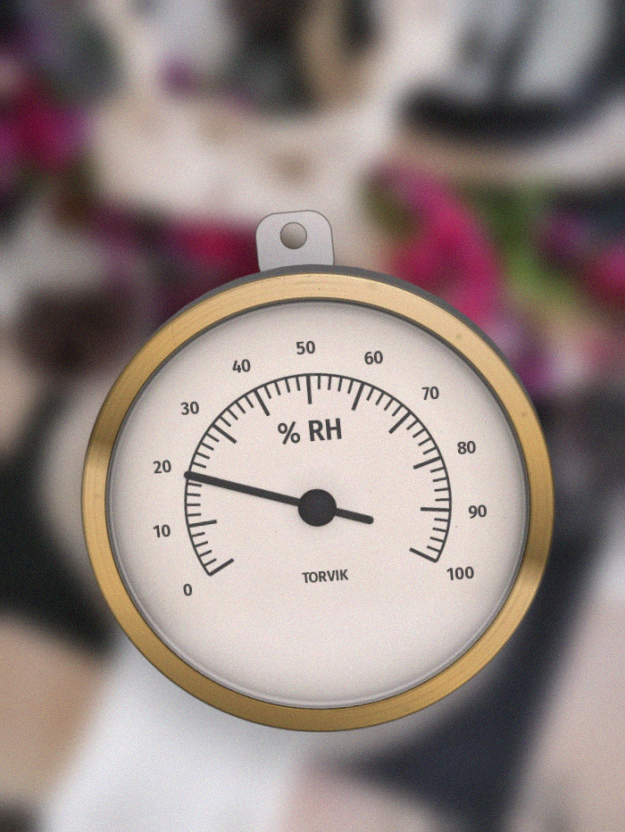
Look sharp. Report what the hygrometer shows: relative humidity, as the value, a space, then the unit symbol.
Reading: 20 %
